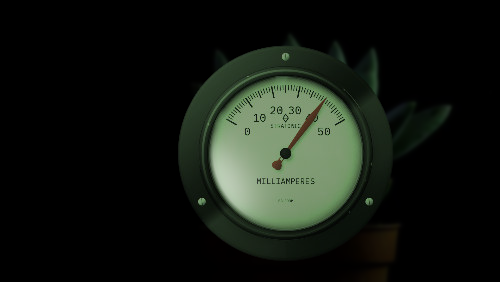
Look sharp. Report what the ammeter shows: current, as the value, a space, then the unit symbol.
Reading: 40 mA
